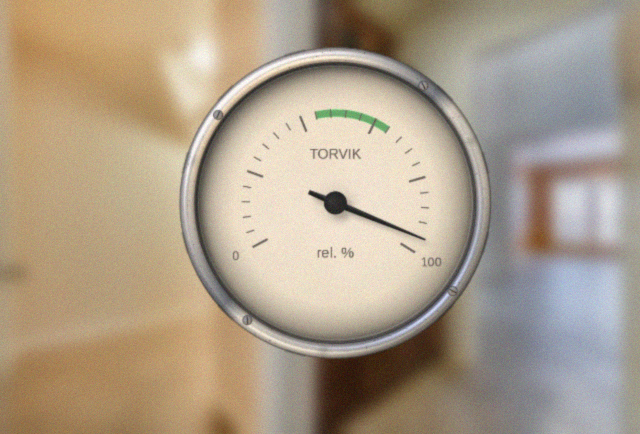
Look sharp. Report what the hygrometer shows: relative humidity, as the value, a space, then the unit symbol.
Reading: 96 %
